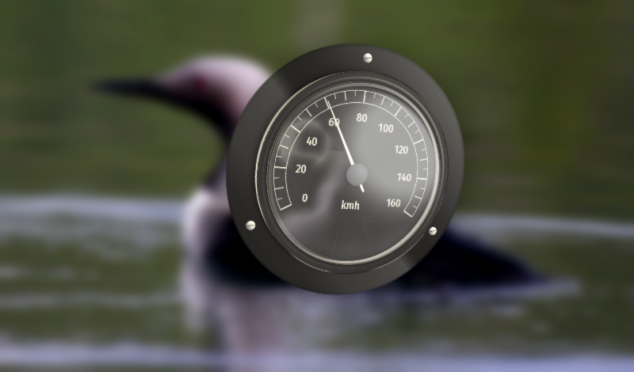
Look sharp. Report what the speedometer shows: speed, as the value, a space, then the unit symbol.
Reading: 60 km/h
